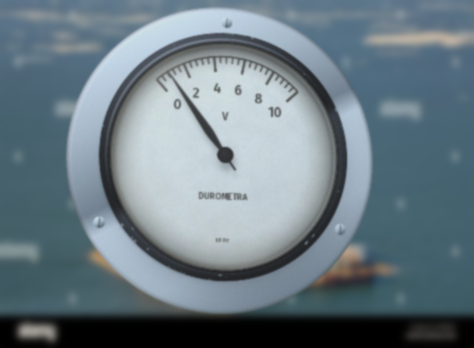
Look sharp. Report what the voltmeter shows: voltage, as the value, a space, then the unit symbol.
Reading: 0.8 V
